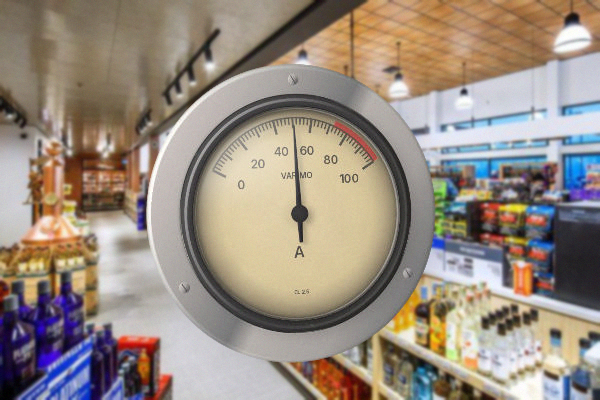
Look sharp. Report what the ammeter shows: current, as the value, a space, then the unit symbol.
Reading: 50 A
